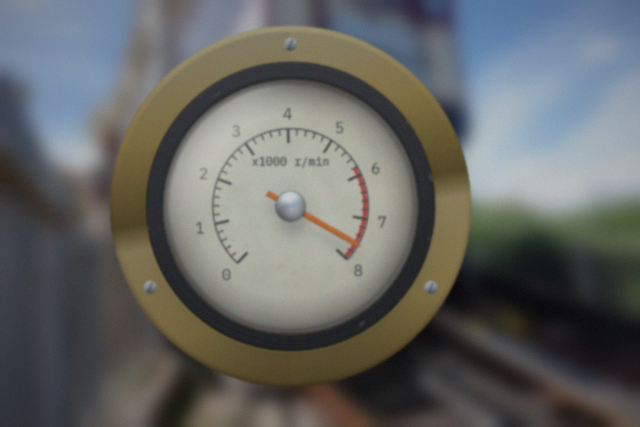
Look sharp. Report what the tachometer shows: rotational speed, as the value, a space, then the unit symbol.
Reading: 7600 rpm
